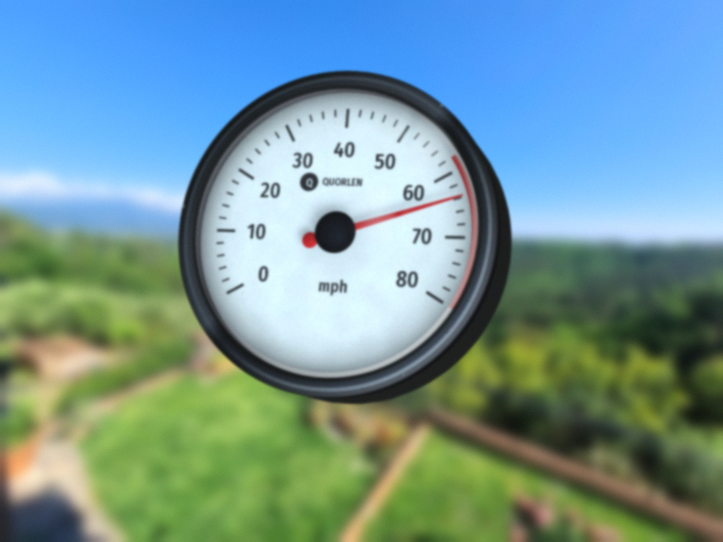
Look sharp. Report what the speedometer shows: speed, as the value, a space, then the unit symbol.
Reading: 64 mph
